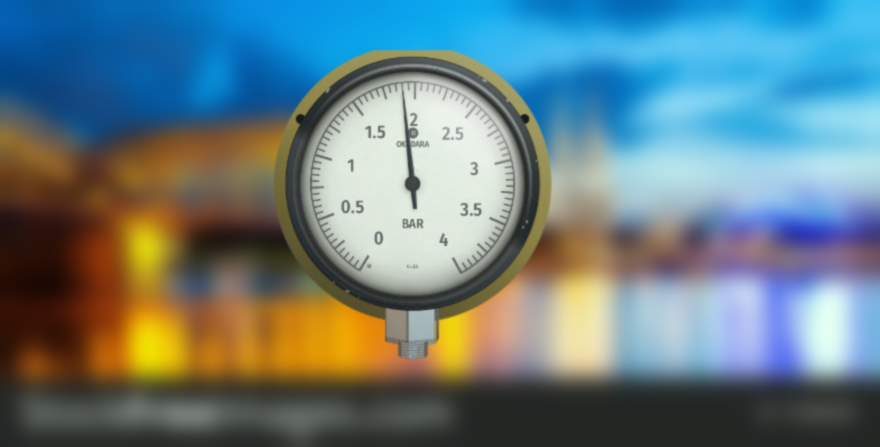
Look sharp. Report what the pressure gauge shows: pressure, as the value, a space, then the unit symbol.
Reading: 1.9 bar
